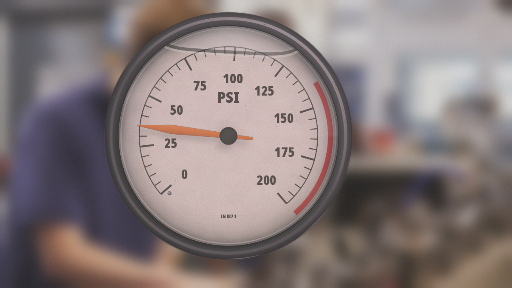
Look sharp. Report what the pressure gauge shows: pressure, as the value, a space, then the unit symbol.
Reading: 35 psi
